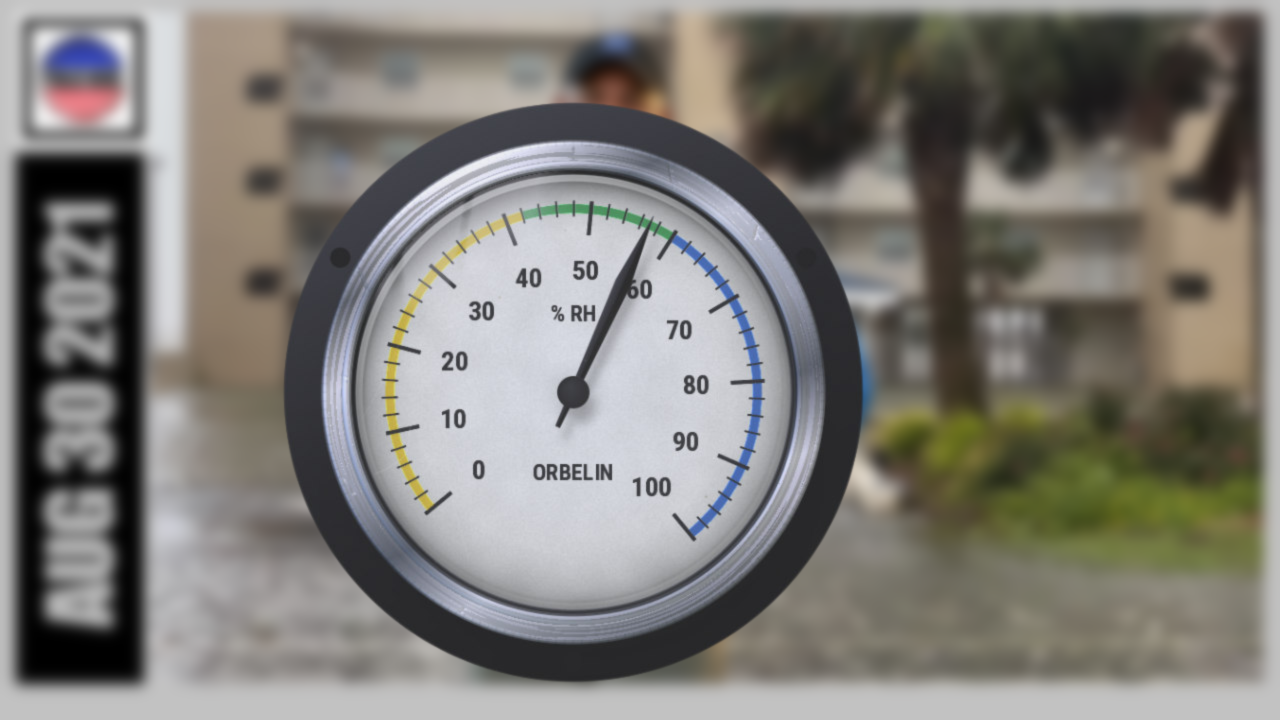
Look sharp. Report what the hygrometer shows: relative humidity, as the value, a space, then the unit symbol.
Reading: 57 %
